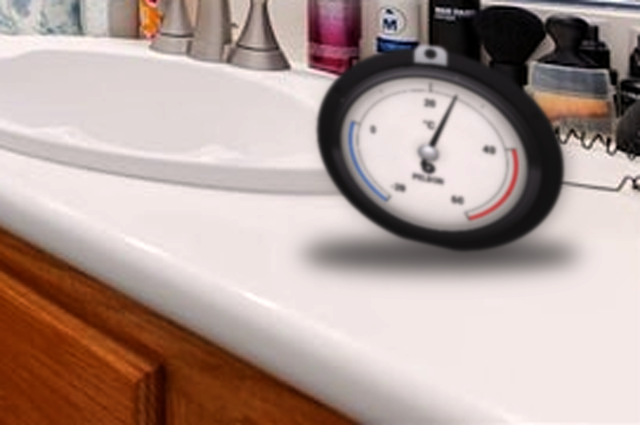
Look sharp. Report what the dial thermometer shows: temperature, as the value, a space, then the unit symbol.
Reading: 25 °C
